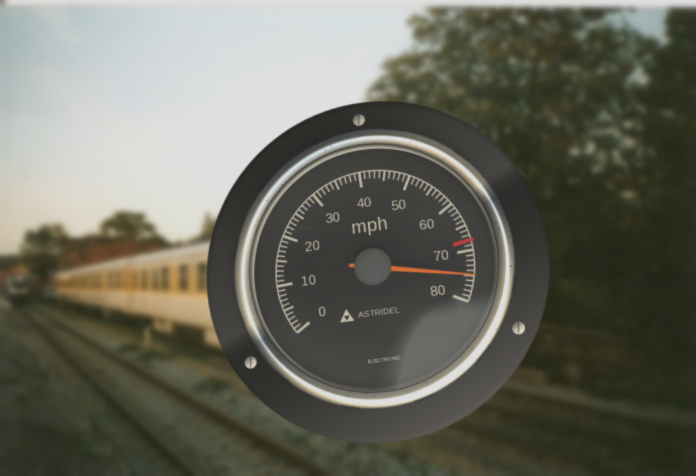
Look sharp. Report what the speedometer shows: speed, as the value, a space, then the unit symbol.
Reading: 75 mph
